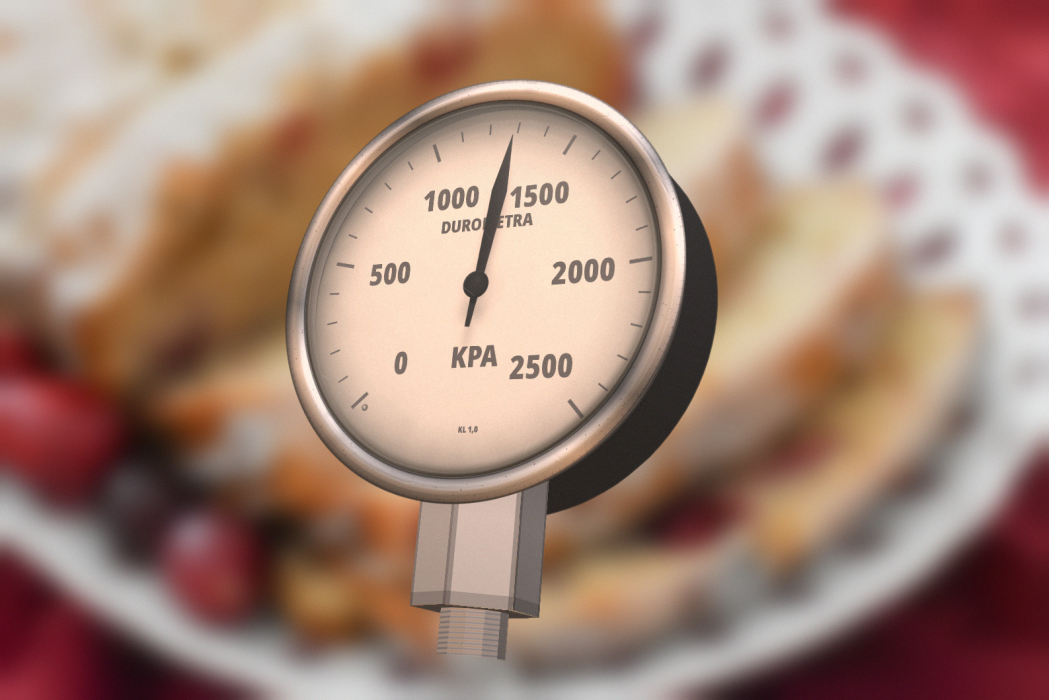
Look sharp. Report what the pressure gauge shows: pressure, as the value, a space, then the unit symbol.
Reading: 1300 kPa
